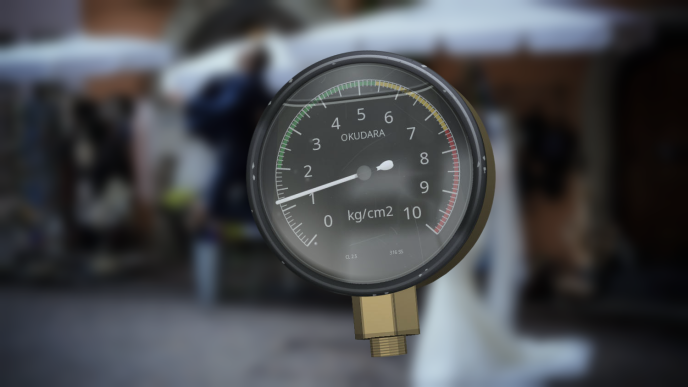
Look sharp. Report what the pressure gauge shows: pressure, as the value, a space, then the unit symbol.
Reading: 1.2 kg/cm²
